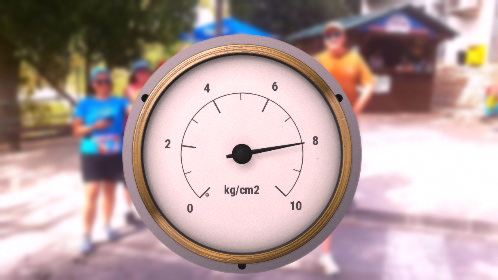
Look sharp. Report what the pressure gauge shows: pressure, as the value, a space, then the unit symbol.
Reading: 8 kg/cm²
